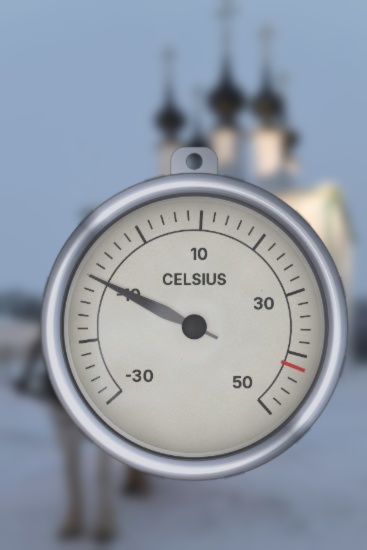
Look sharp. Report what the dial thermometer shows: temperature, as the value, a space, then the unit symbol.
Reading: -10 °C
